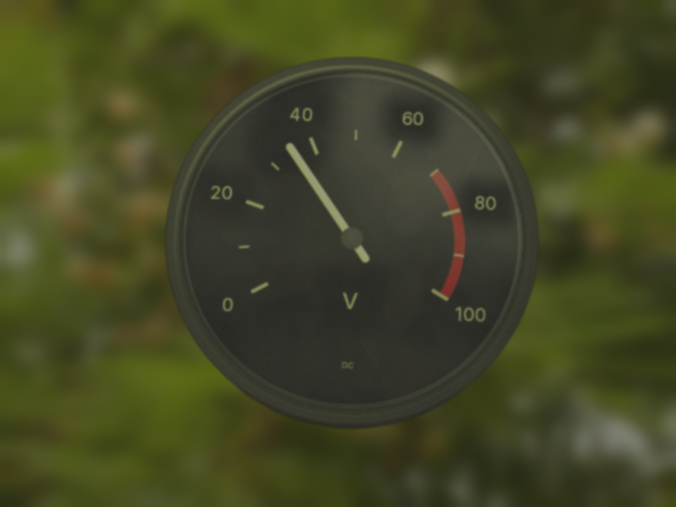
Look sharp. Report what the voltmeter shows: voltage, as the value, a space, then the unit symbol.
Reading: 35 V
